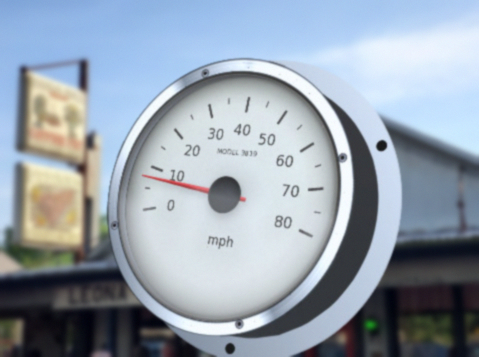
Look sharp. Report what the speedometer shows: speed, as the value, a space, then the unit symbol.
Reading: 7.5 mph
